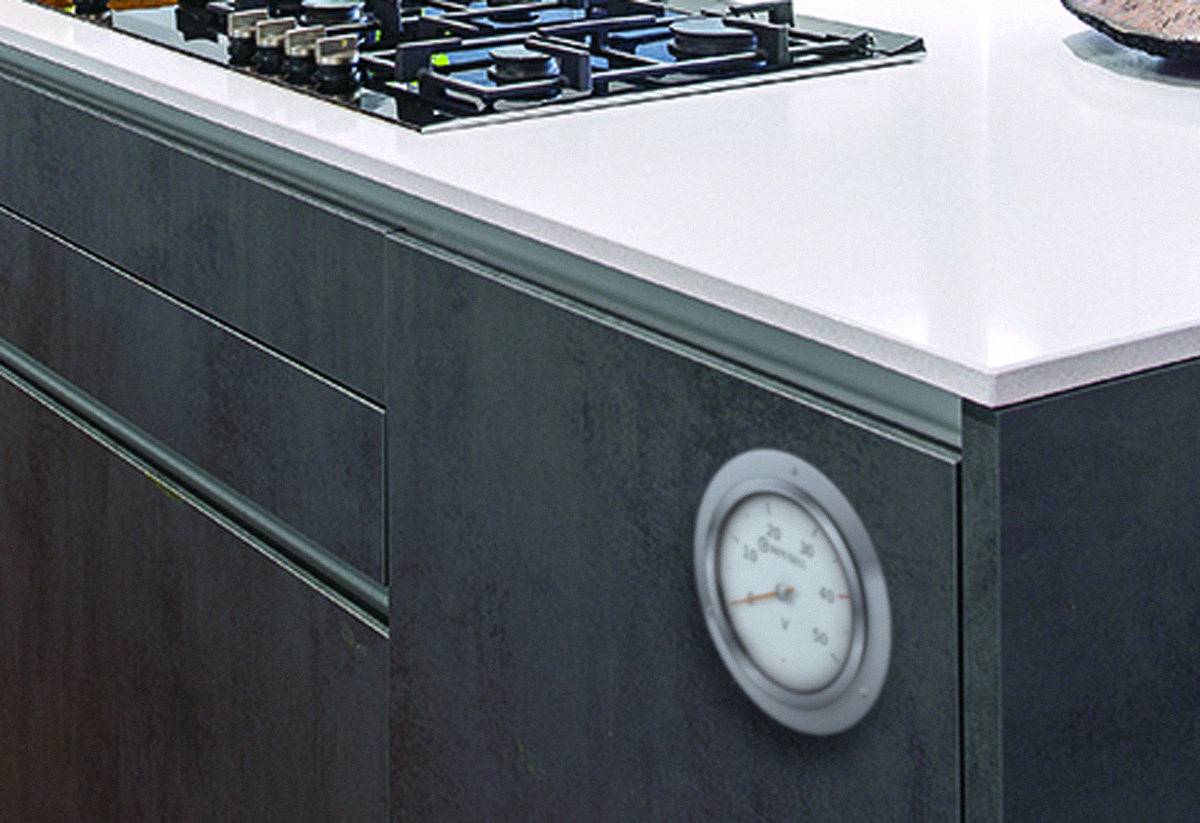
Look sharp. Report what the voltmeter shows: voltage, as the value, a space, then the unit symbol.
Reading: 0 V
